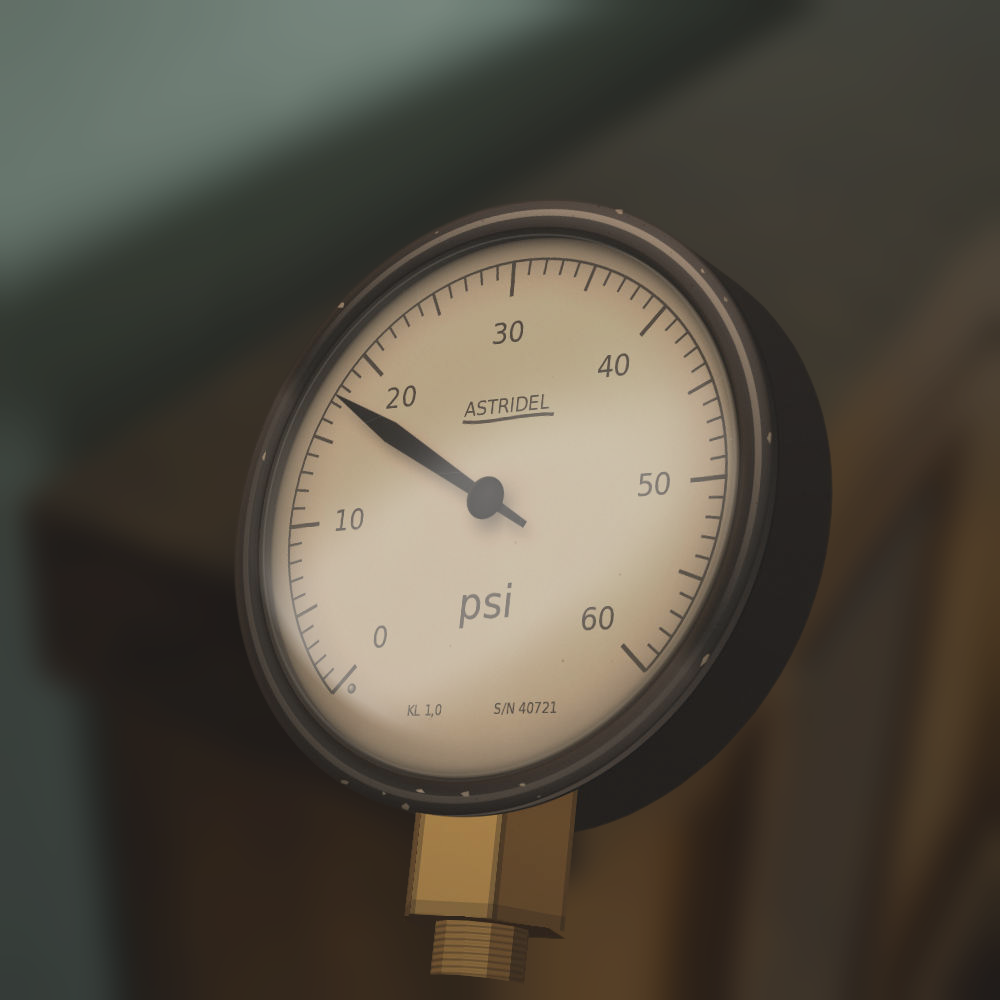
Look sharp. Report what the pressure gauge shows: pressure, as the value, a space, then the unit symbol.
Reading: 17.5 psi
